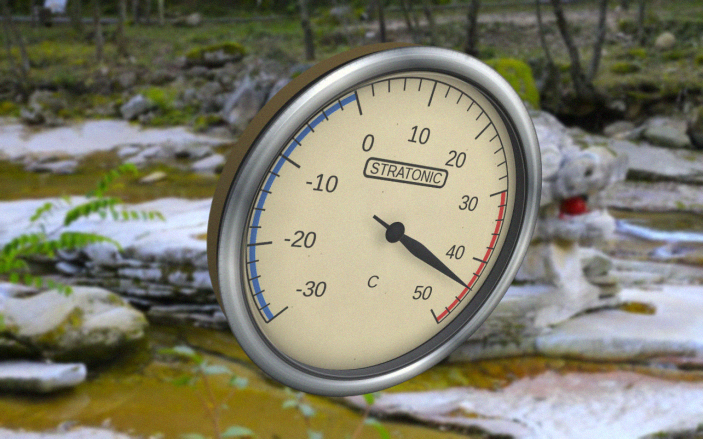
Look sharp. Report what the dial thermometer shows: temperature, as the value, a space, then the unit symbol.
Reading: 44 °C
